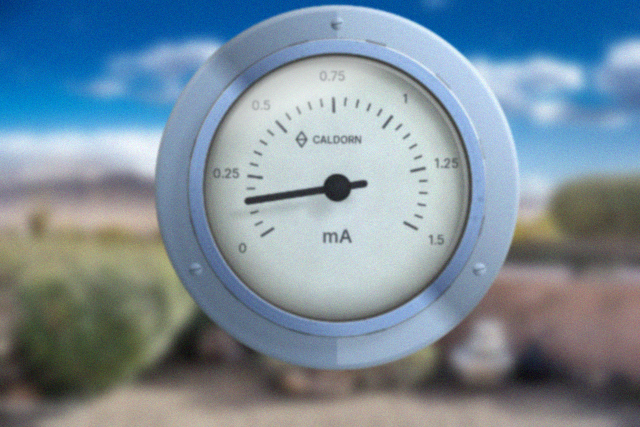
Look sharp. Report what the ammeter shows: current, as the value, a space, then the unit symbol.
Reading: 0.15 mA
